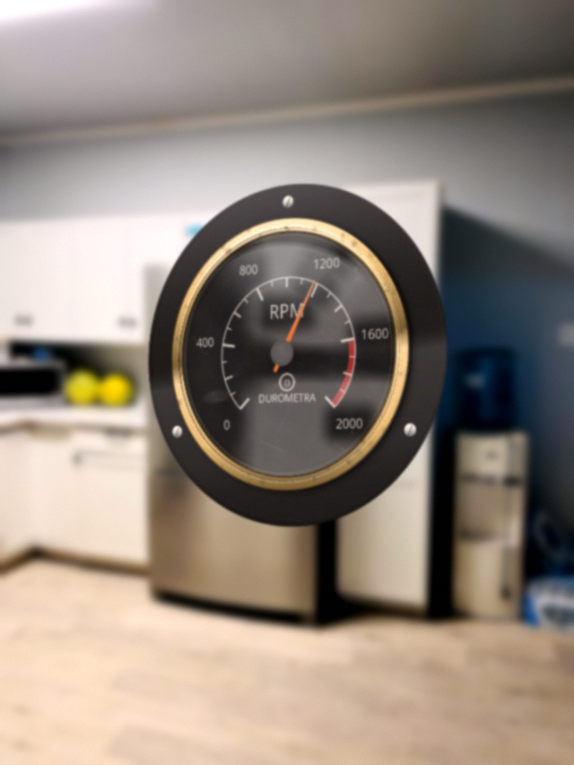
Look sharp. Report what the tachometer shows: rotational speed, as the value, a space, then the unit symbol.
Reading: 1200 rpm
